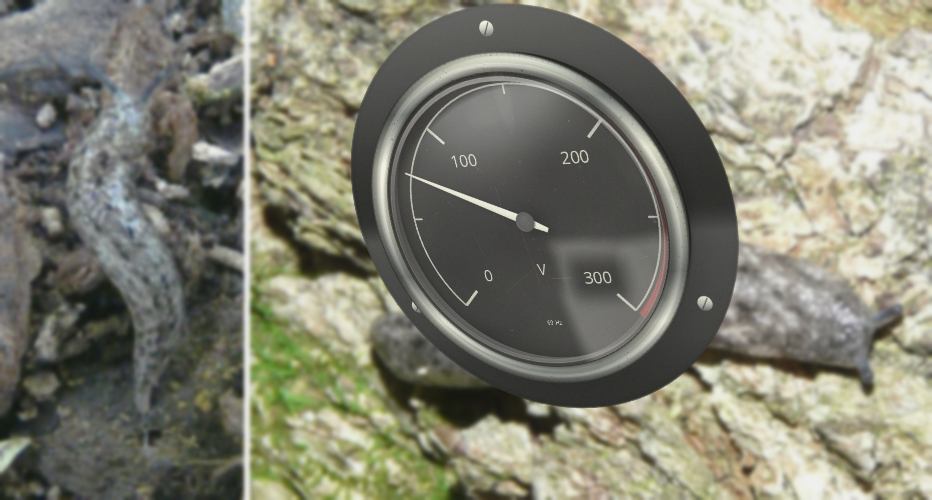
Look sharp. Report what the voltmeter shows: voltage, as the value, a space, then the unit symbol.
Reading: 75 V
